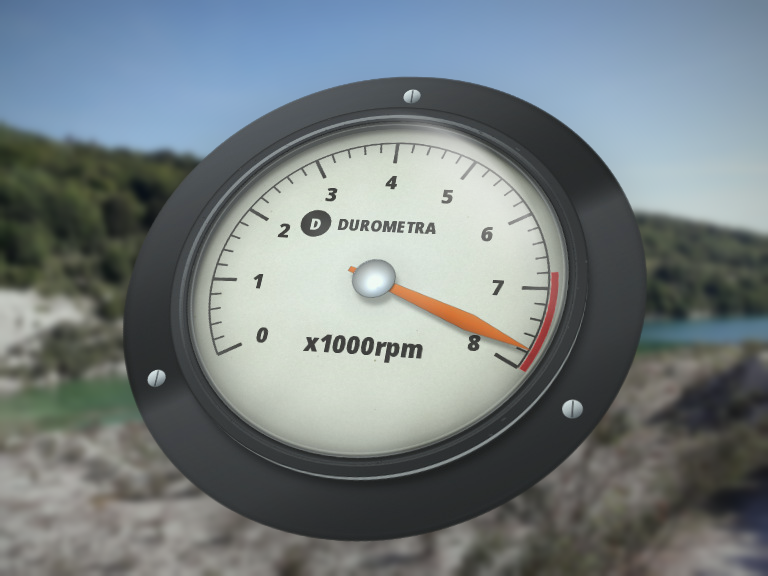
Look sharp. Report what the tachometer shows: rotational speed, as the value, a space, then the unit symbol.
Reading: 7800 rpm
